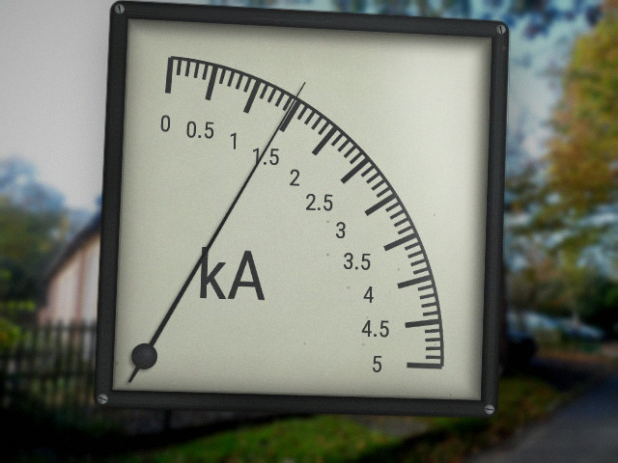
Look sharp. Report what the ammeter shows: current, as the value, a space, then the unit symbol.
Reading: 1.45 kA
